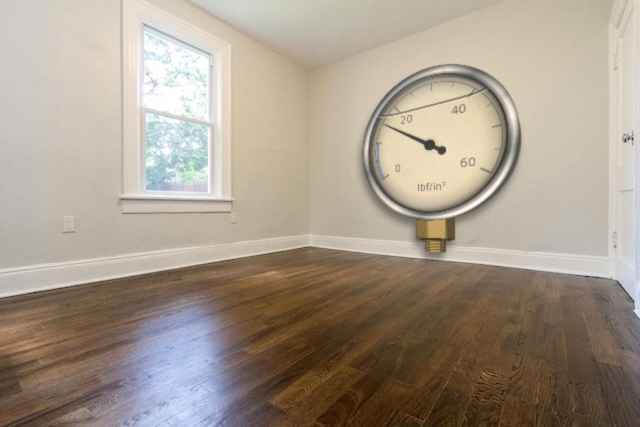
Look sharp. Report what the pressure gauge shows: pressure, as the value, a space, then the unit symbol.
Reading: 15 psi
